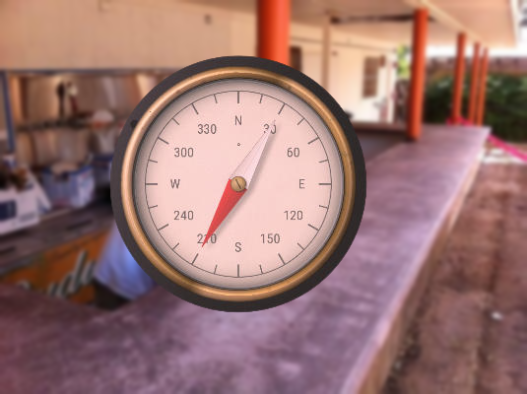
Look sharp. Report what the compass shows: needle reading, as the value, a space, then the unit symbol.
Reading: 210 °
